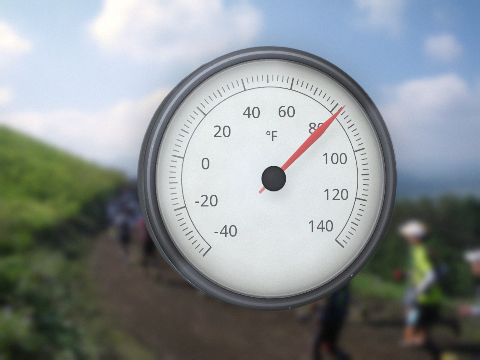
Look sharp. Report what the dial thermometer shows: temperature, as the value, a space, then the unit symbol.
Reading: 82 °F
